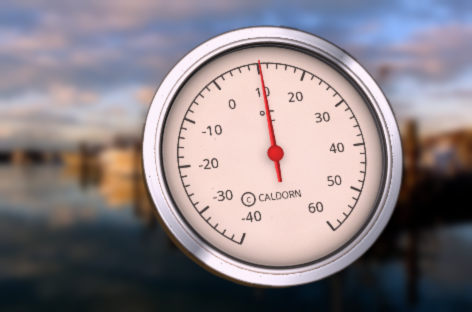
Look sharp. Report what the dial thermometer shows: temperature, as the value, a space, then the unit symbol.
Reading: 10 °C
